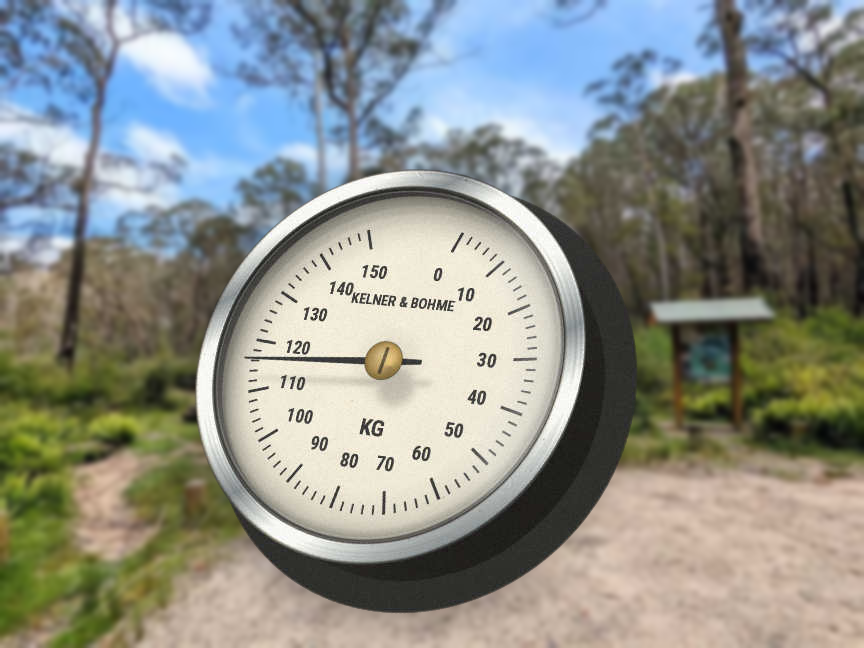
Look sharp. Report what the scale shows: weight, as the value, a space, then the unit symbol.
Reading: 116 kg
